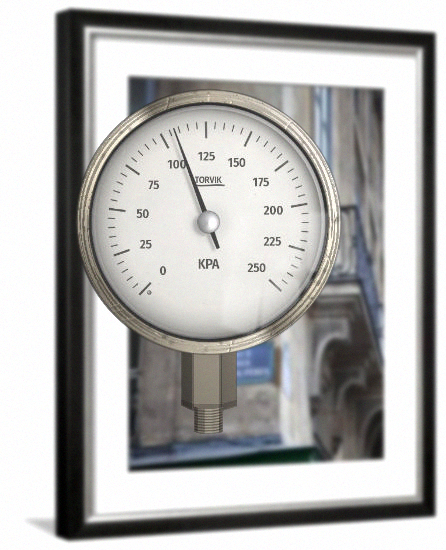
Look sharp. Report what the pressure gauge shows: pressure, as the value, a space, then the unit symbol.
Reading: 107.5 kPa
